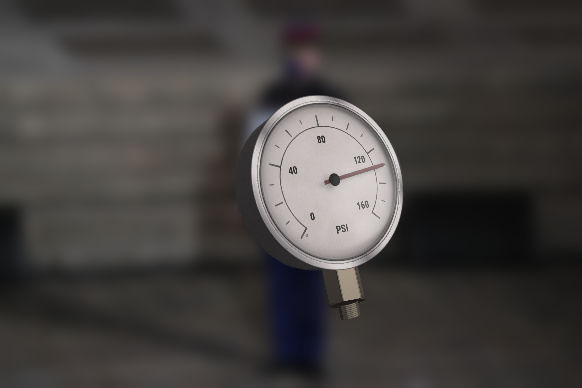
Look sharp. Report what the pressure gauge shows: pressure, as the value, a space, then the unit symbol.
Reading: 130 psi
